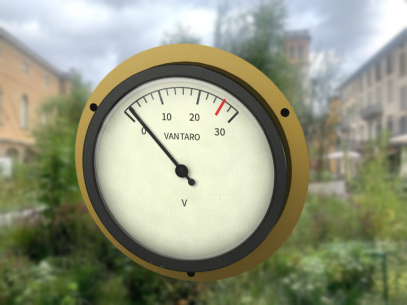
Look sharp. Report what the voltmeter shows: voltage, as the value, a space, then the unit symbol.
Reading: 2 V
